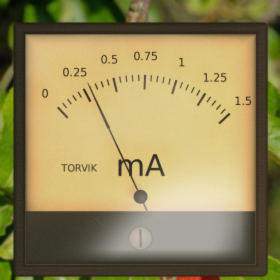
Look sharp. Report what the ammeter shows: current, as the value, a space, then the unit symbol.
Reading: 0.3 mA
